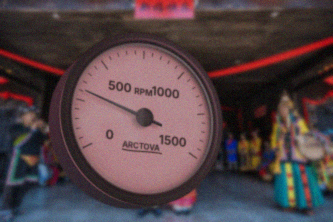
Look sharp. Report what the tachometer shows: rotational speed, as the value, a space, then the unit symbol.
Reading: 300 rpm
